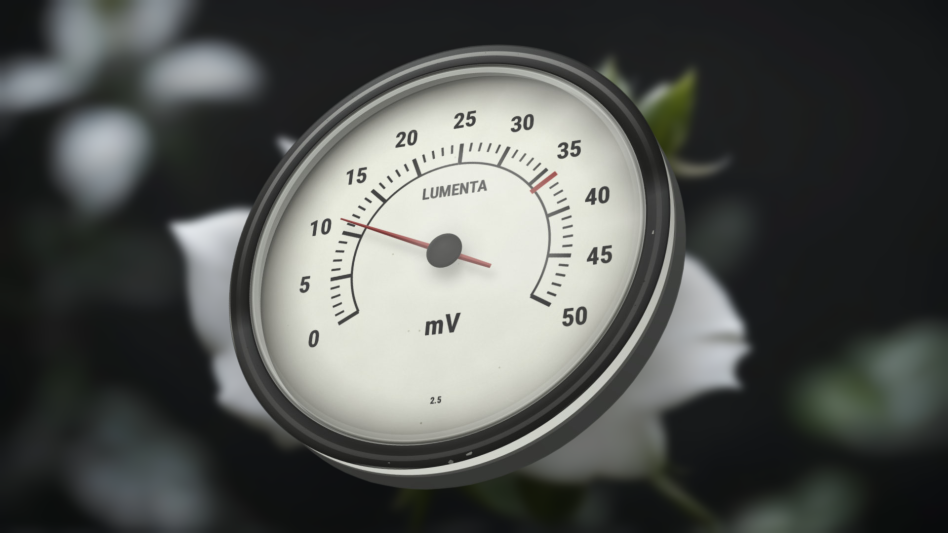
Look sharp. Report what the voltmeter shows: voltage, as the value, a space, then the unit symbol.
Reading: 11 mV
